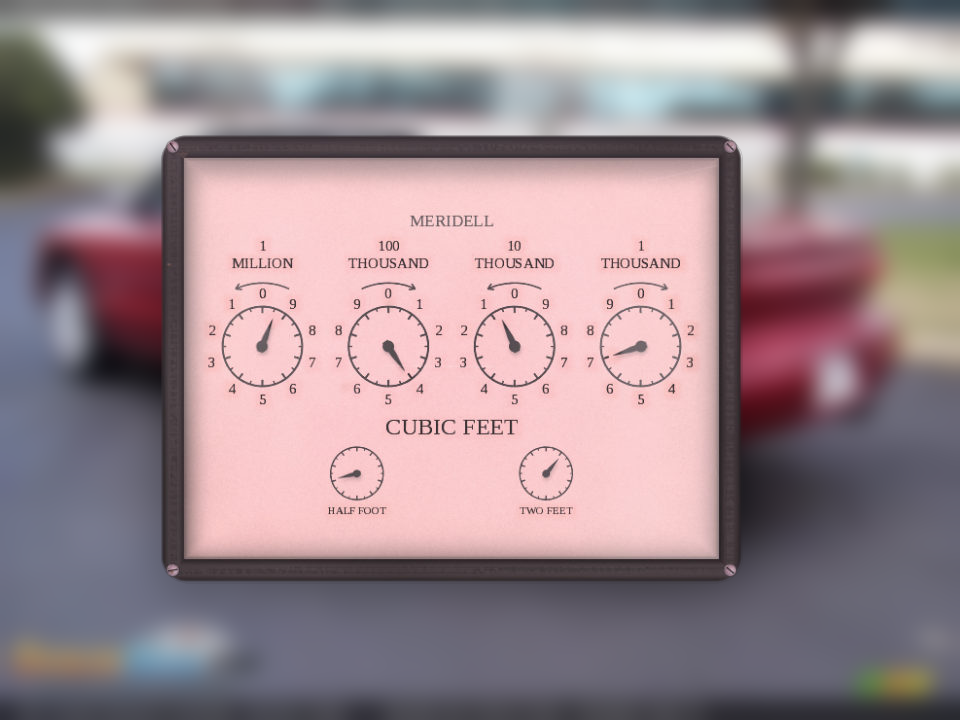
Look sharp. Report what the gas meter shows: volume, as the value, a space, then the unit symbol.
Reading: 940700 ft³
